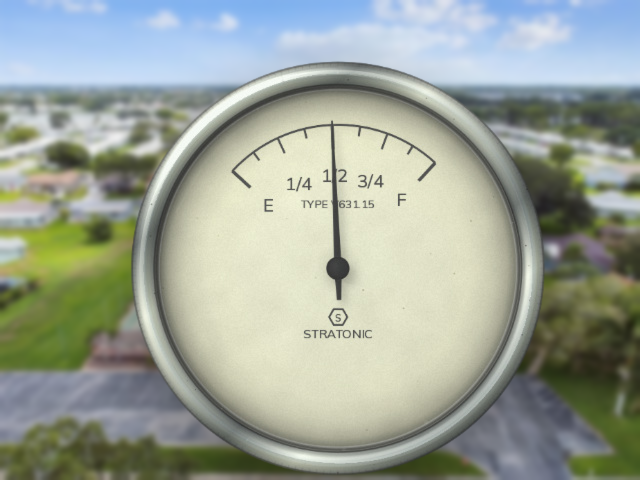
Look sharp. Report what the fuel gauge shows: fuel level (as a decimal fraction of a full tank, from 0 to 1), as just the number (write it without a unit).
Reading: 0.5
